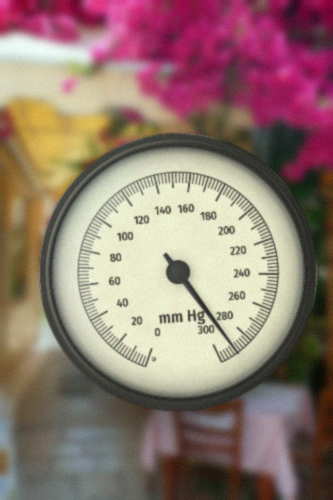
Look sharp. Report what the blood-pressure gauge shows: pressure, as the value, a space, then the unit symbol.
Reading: 290 mmHg
